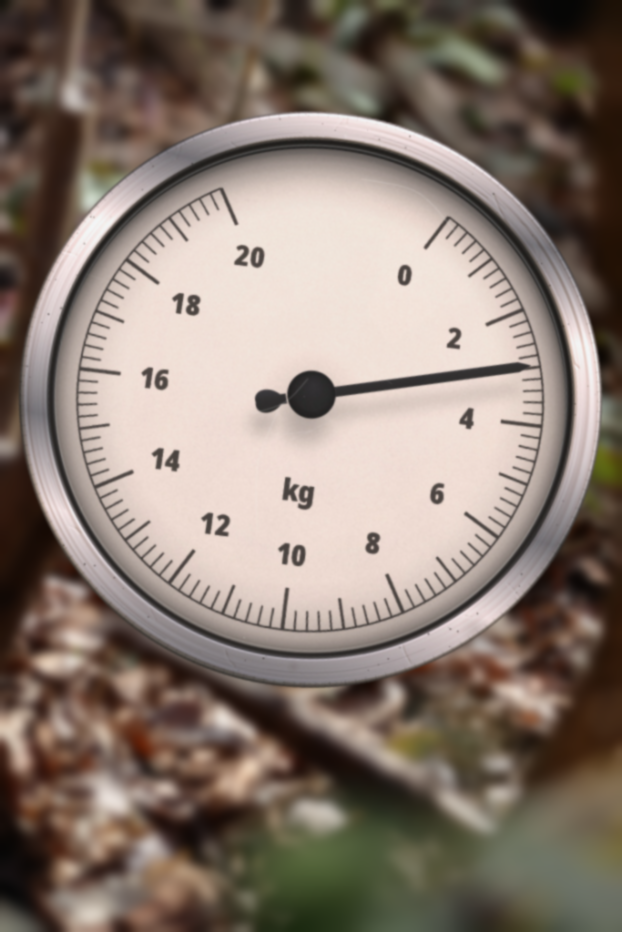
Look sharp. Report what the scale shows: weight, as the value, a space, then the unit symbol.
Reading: 3 kg
